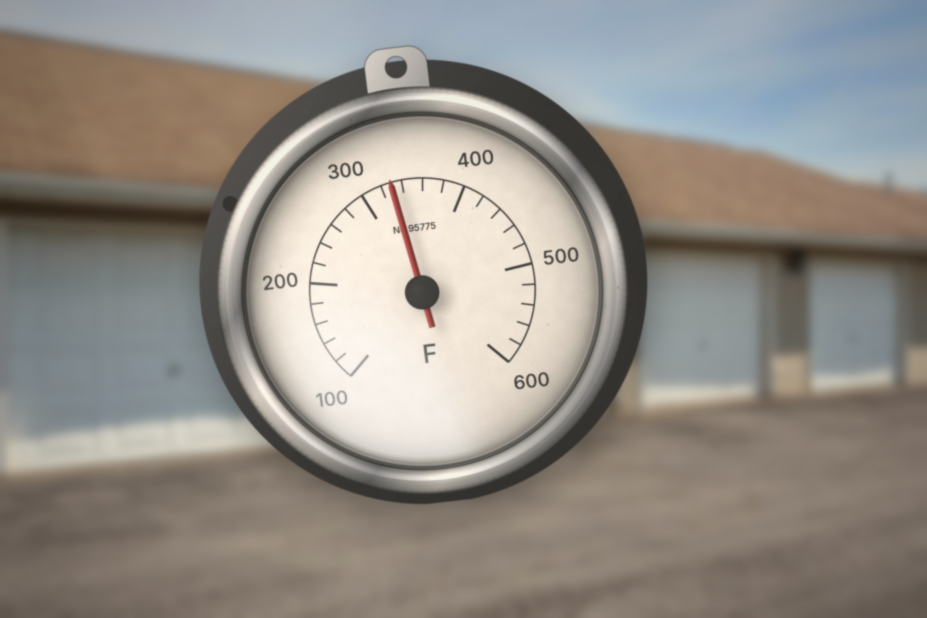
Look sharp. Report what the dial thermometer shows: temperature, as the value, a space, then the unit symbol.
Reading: 330 °F
